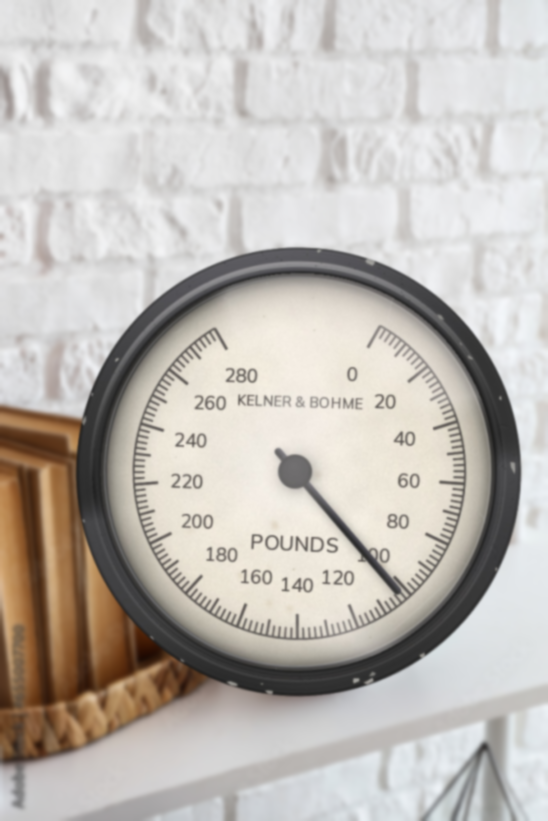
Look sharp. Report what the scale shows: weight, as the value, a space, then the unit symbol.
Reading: 102 lb
